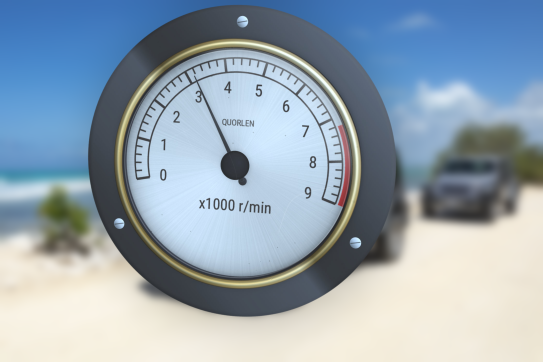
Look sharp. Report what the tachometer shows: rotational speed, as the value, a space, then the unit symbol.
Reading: 3200 rpm
